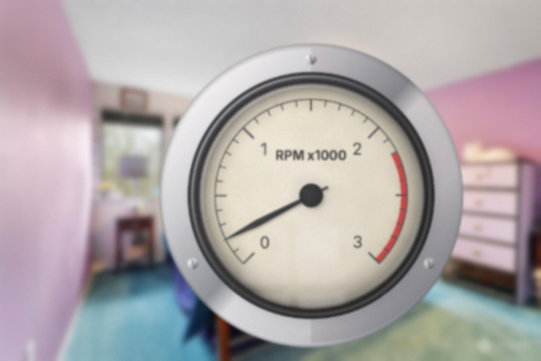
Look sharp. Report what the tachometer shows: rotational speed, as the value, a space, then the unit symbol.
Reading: 200 rpm
